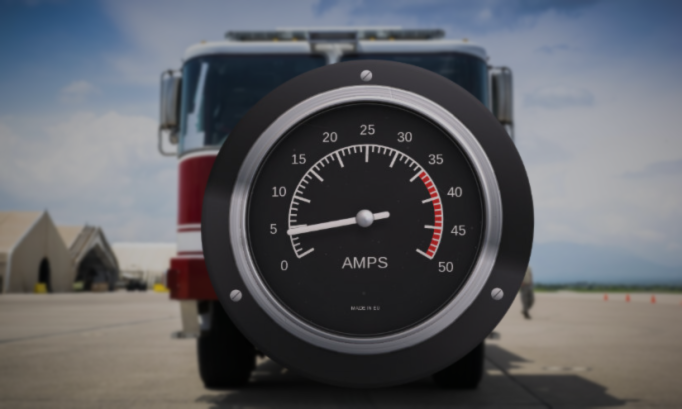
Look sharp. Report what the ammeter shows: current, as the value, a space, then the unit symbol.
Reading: 4 A
